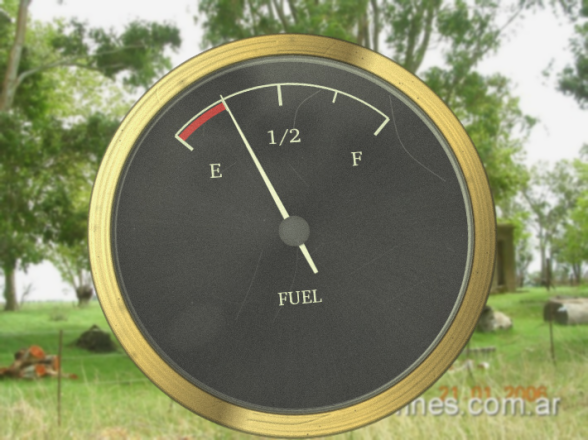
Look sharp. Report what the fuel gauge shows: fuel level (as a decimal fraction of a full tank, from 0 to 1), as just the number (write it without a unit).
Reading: 0.25
